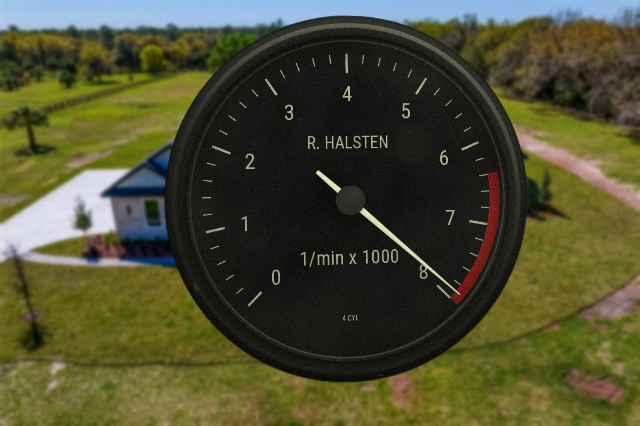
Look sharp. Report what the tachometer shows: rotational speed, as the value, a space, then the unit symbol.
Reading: 7900 rpm
